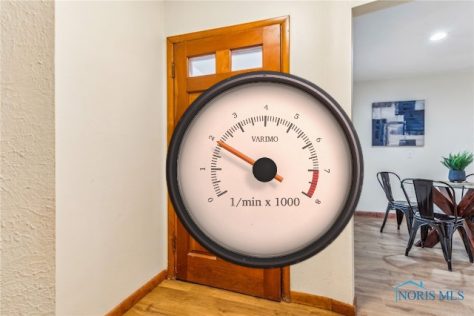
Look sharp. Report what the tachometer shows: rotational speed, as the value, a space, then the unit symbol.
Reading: 2000 rpm
